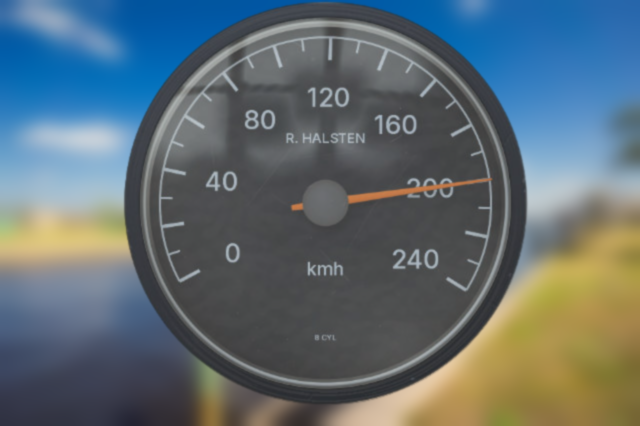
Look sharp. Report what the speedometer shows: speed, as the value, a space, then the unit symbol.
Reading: 200 km/h
